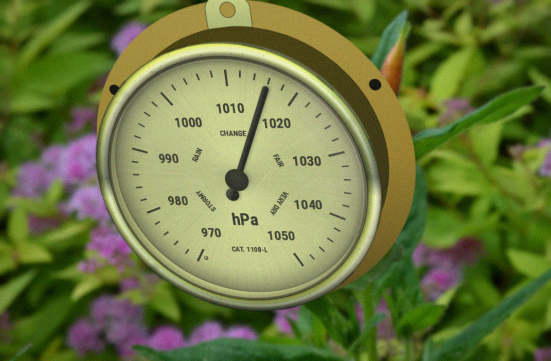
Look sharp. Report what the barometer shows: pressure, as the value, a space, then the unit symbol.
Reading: 1016 hPa
